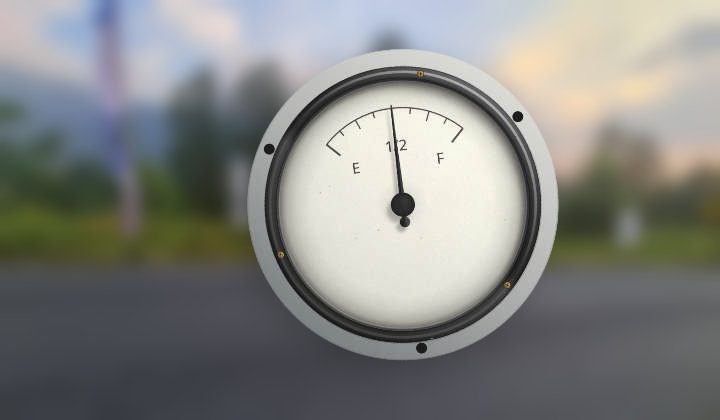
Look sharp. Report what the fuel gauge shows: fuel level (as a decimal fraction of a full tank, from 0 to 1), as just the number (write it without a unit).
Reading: 0.5
